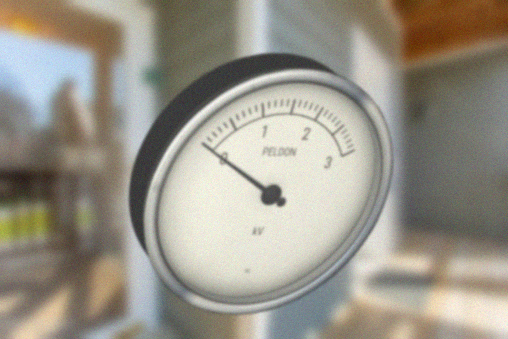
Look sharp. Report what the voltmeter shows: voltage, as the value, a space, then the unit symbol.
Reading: 0 kV
